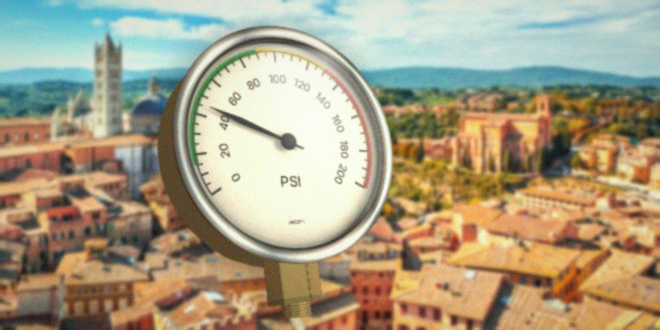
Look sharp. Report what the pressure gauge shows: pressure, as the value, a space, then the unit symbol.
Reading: 45 psi
